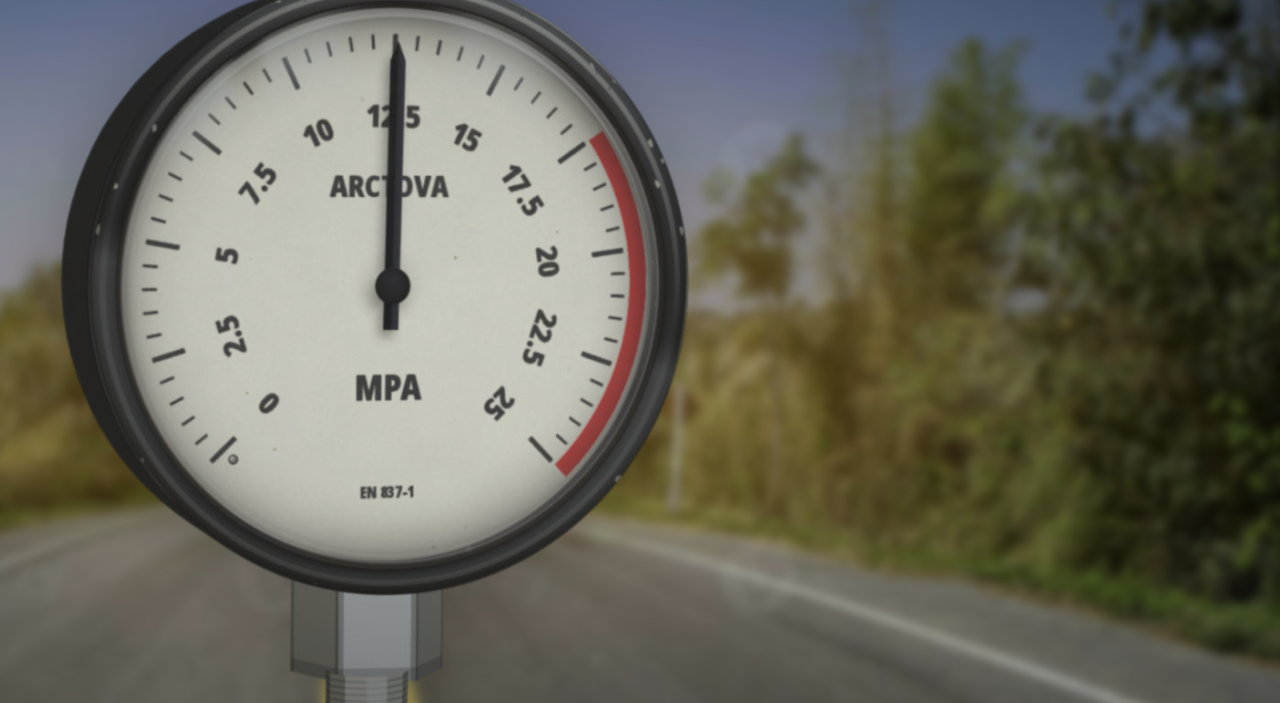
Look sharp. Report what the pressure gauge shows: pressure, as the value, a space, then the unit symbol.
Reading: 12.5 MPa
